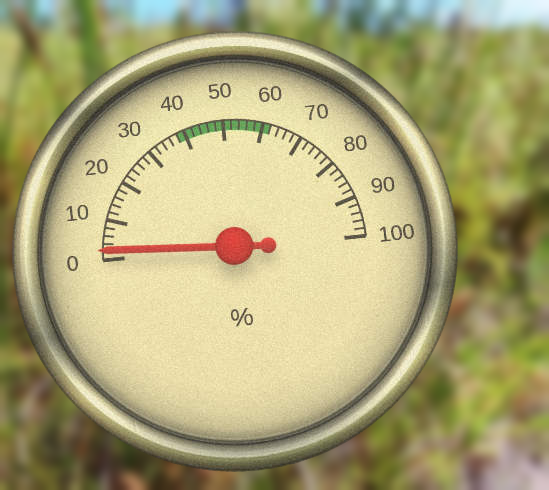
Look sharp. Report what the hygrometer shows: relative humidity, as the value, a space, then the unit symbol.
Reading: 2 %
